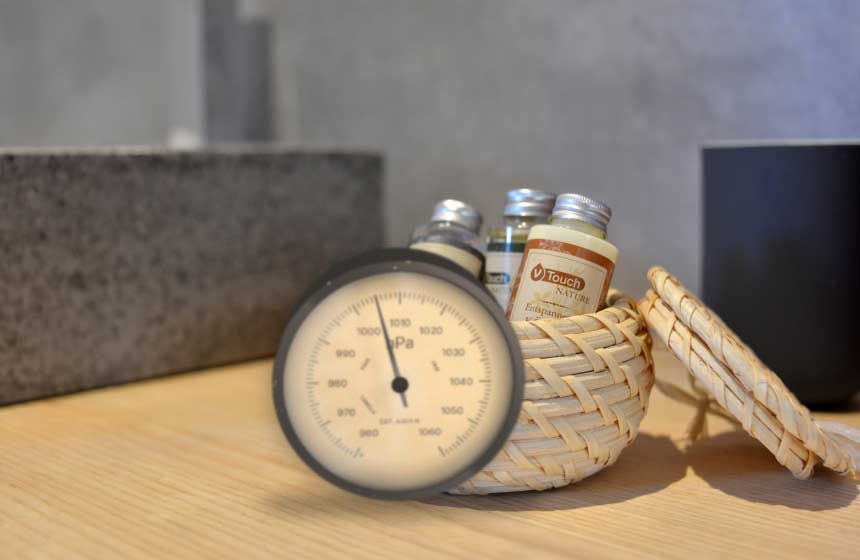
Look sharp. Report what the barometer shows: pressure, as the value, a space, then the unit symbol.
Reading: 1005 hPa
